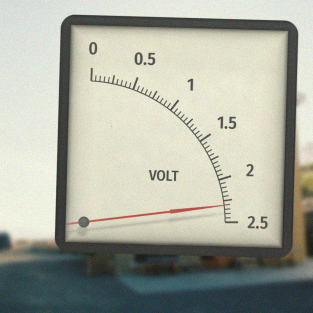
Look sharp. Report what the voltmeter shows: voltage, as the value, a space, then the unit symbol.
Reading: 2.3 V
